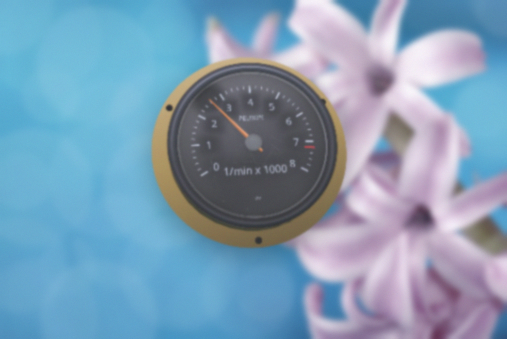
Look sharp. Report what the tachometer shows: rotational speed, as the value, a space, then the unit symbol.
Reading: 2600 rpm
